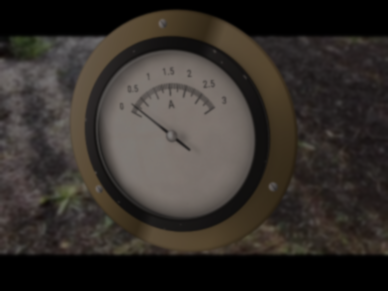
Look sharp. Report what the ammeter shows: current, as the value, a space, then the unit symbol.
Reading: 0.25 A
